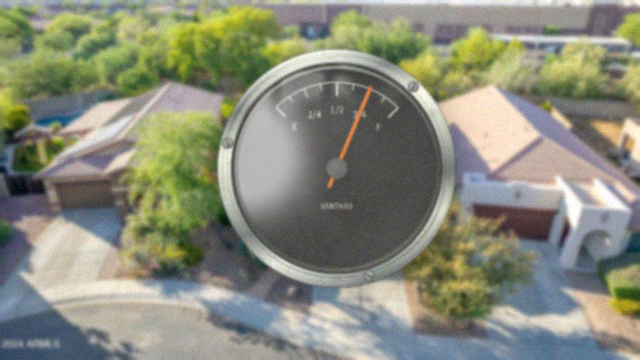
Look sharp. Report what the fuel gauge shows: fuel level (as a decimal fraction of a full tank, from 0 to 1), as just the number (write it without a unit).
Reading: 0.75
